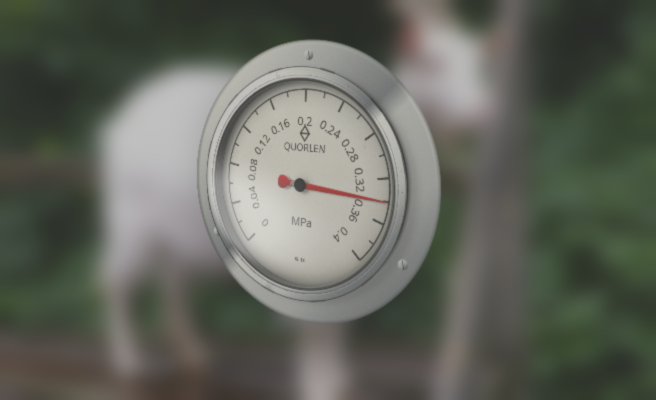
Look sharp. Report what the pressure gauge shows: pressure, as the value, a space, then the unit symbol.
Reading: 0.34 MPa
